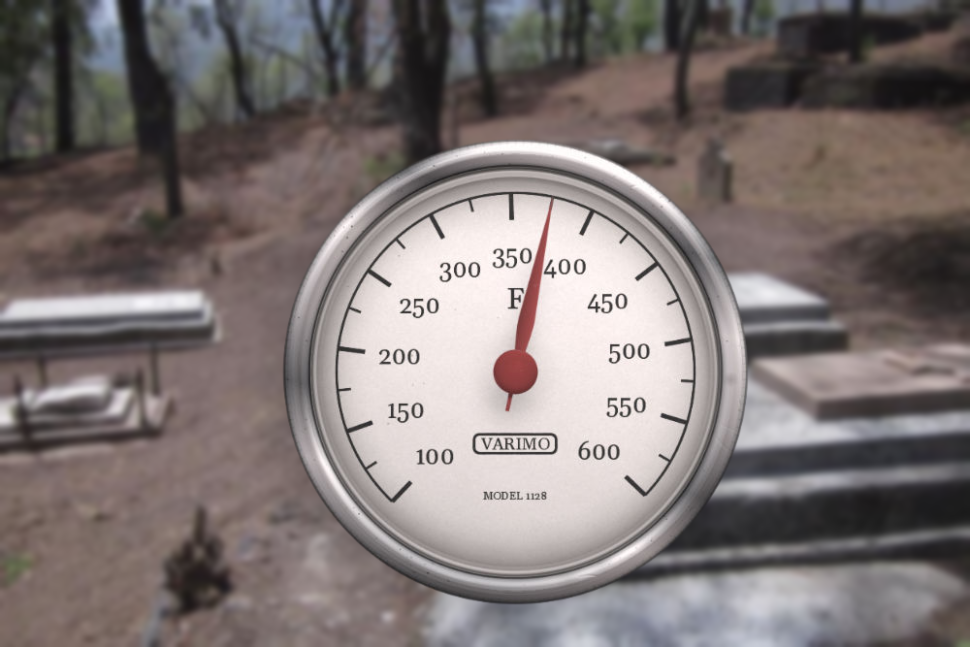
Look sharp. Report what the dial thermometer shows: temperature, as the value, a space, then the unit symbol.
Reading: 375 °F
